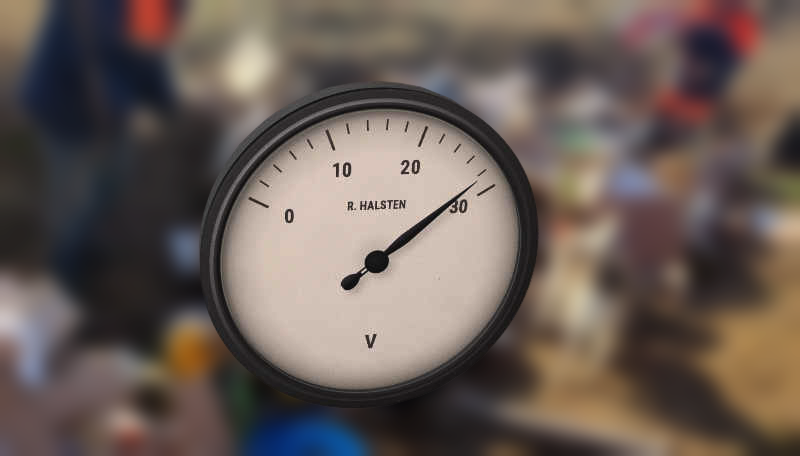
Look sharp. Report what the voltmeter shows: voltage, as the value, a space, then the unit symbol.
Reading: 28 V
